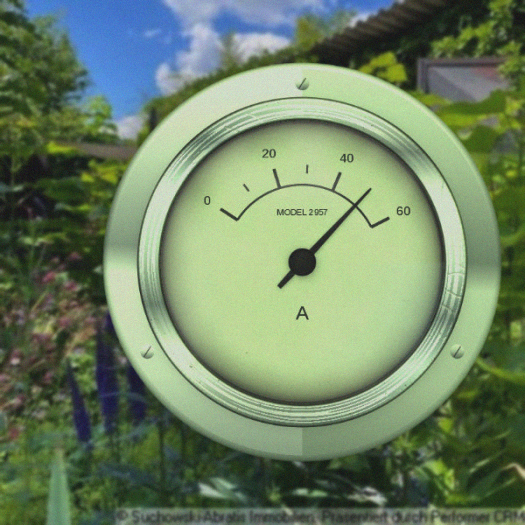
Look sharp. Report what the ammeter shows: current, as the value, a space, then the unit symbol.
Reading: 50 A
